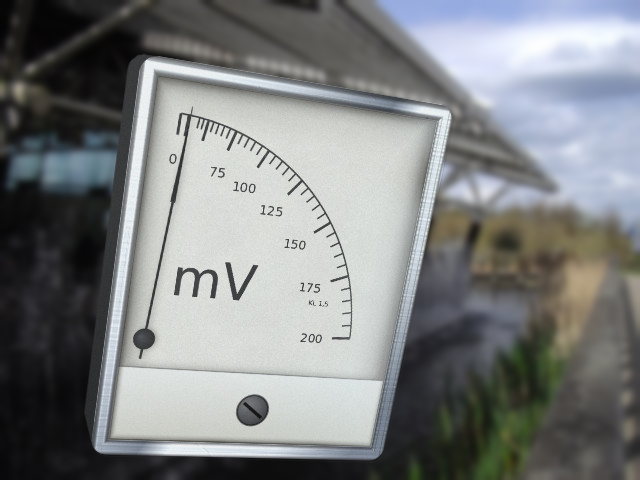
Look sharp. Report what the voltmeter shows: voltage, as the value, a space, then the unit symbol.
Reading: 25 mV
